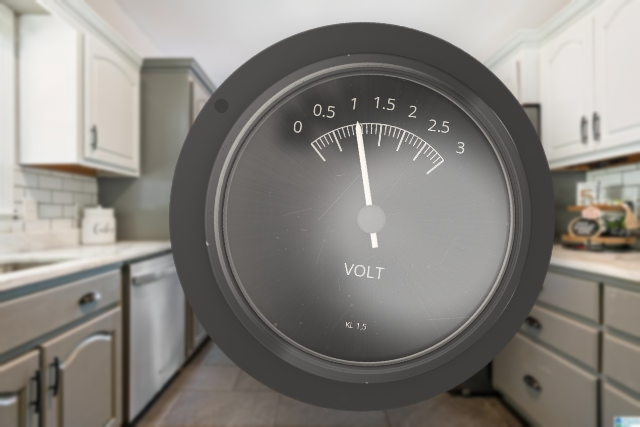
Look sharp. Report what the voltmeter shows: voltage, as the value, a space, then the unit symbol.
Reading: 1 V
